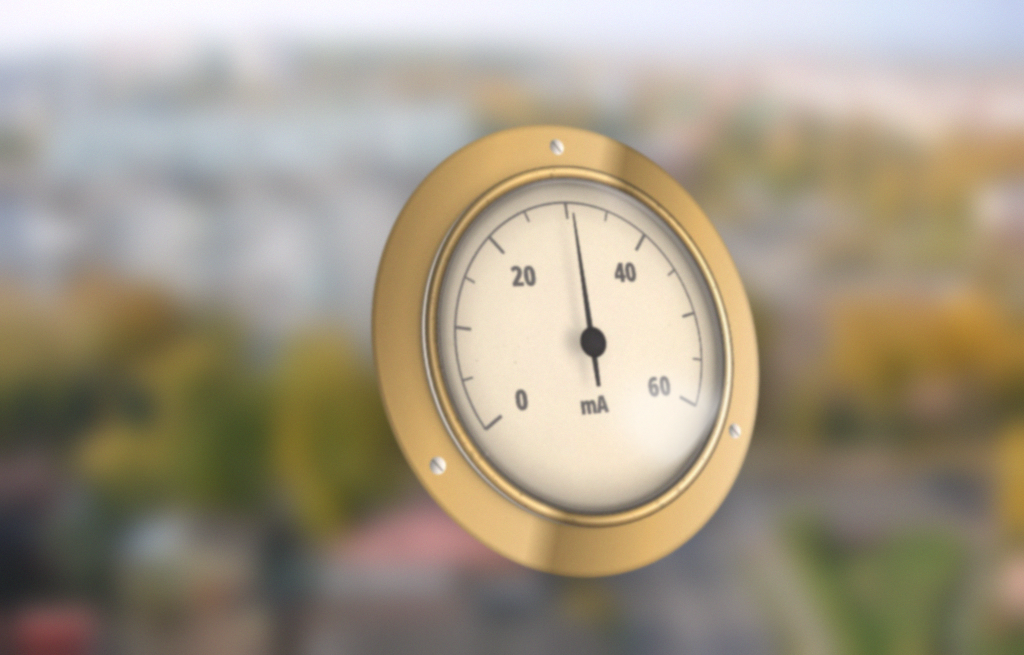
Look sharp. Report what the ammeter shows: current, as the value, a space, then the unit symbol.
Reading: 30 mA
